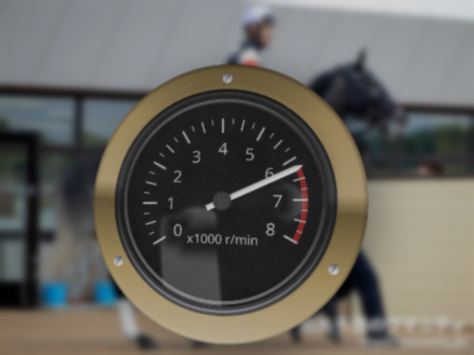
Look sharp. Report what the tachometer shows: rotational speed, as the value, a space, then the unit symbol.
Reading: 6250 rpm
